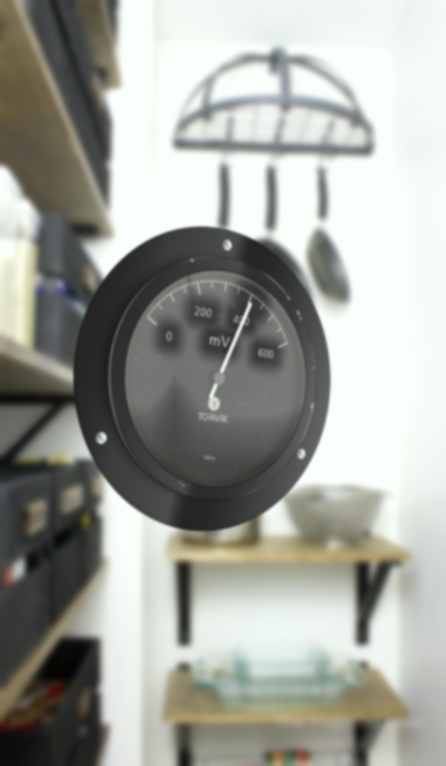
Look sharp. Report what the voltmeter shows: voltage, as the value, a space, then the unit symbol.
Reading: 400 mV
